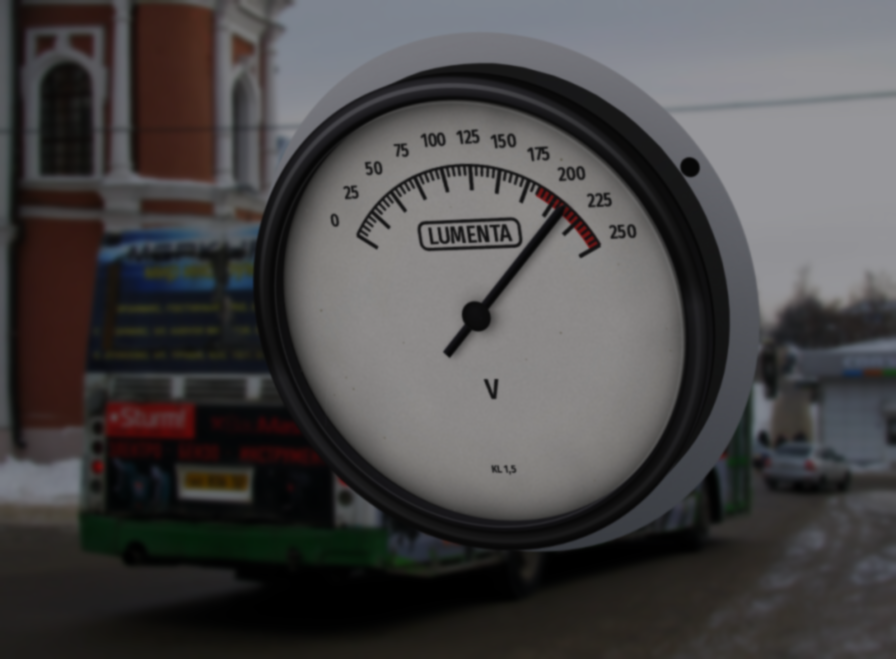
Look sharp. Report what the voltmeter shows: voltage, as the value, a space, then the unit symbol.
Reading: 210 V
